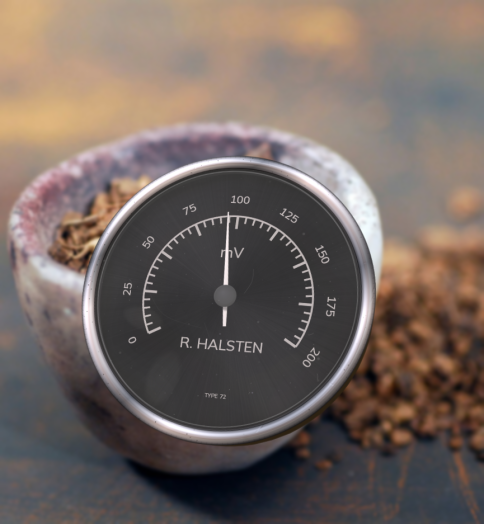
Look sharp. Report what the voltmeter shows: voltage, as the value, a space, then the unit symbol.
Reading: 95 mV
